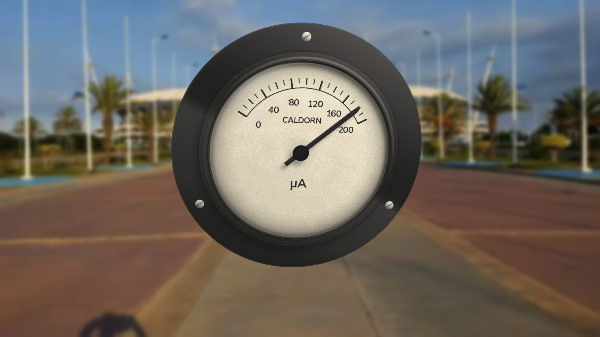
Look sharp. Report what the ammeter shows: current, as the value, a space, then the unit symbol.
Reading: 180 µA
